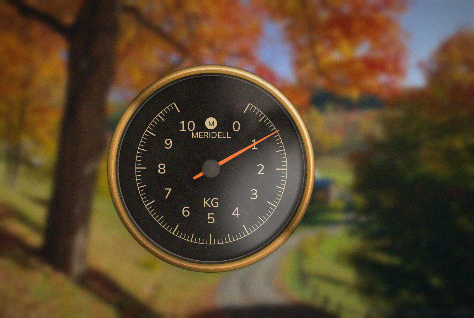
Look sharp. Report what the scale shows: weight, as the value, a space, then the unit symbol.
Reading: 1 kg
